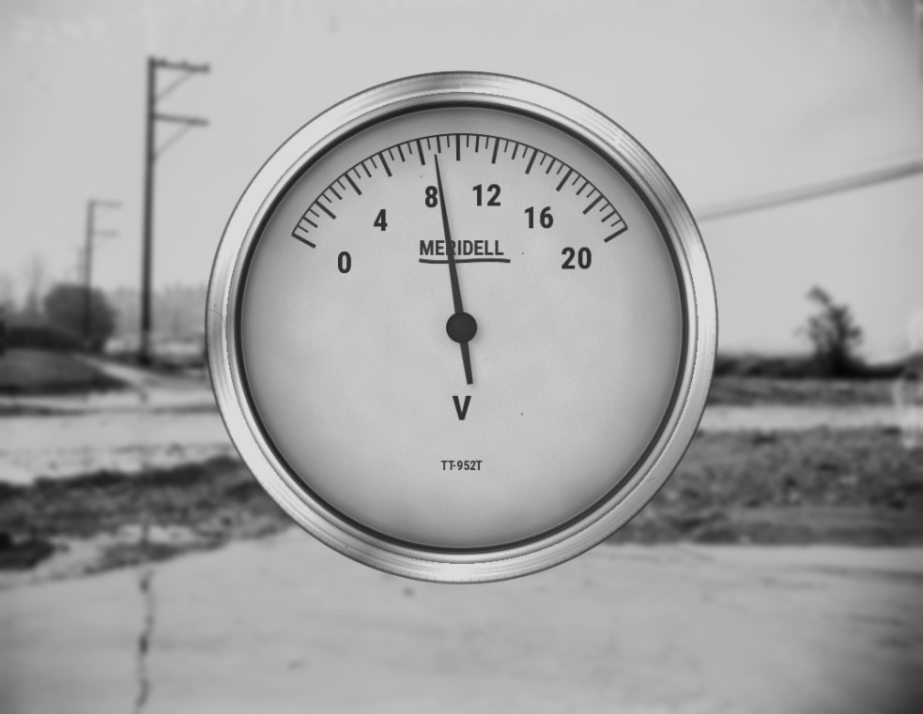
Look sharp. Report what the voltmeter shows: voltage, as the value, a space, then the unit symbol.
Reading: 8.75 V
